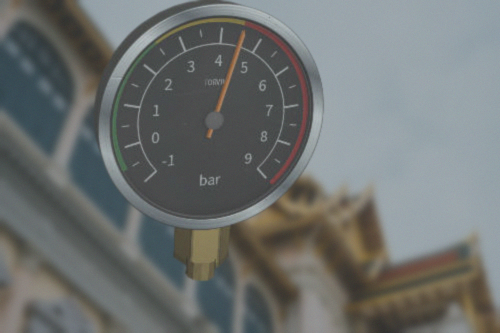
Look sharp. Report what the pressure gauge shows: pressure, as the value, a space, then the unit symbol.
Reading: 4.5 bar
